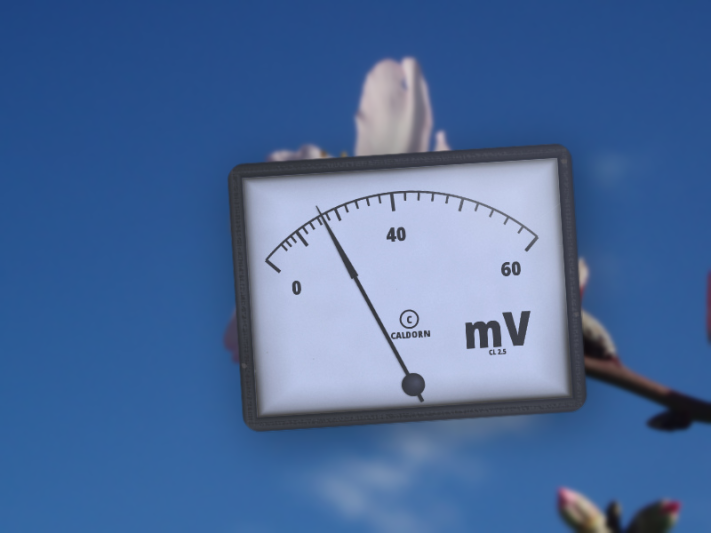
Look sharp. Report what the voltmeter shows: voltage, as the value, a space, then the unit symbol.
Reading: 27 mV
